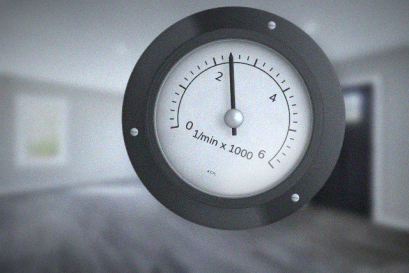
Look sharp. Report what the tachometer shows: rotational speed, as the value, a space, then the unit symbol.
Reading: 2400 rpm
